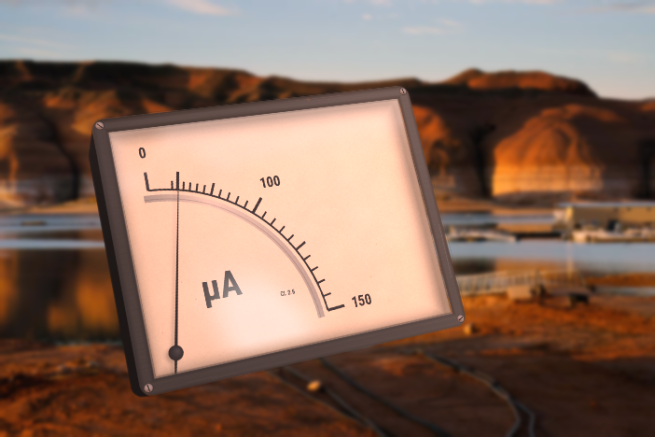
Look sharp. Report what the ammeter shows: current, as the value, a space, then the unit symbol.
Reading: 50 µA
